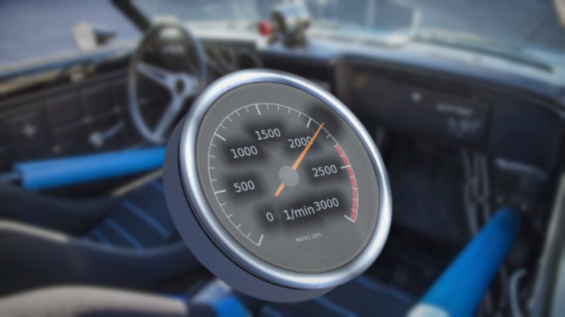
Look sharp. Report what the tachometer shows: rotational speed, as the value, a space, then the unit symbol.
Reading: 2100 rpm
